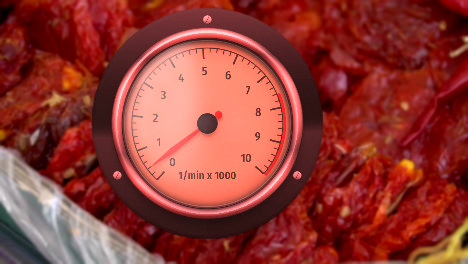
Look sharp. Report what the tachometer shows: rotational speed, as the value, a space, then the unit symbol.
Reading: 400 rpm
